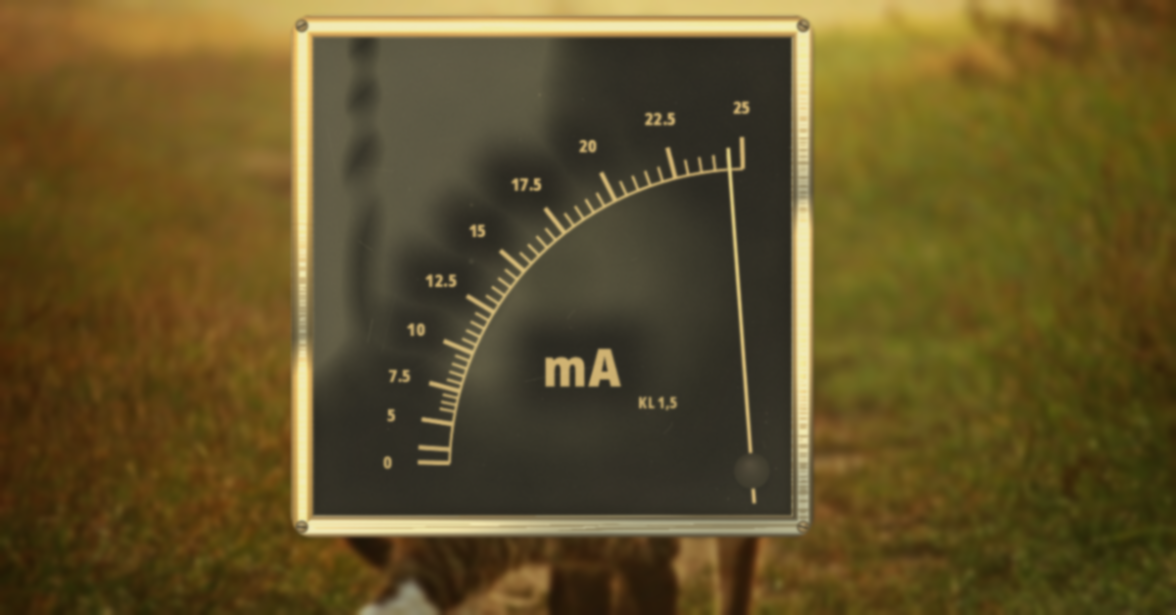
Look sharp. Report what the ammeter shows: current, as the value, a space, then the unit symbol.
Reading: 24.5 mA
